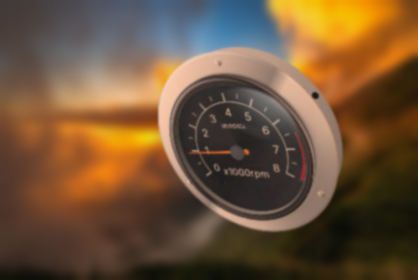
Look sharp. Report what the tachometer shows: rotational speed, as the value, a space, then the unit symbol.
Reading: 1000 rpm
